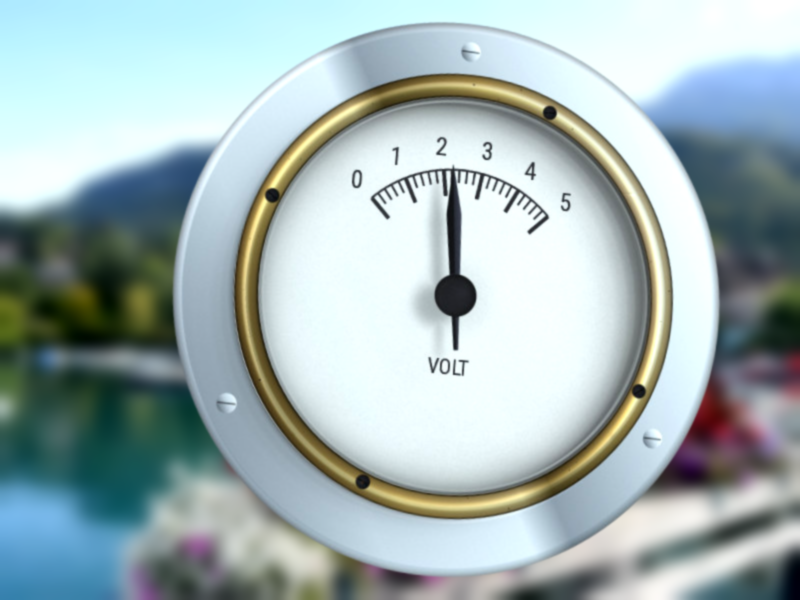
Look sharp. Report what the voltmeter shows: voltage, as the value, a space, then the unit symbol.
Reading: 2.2 V
